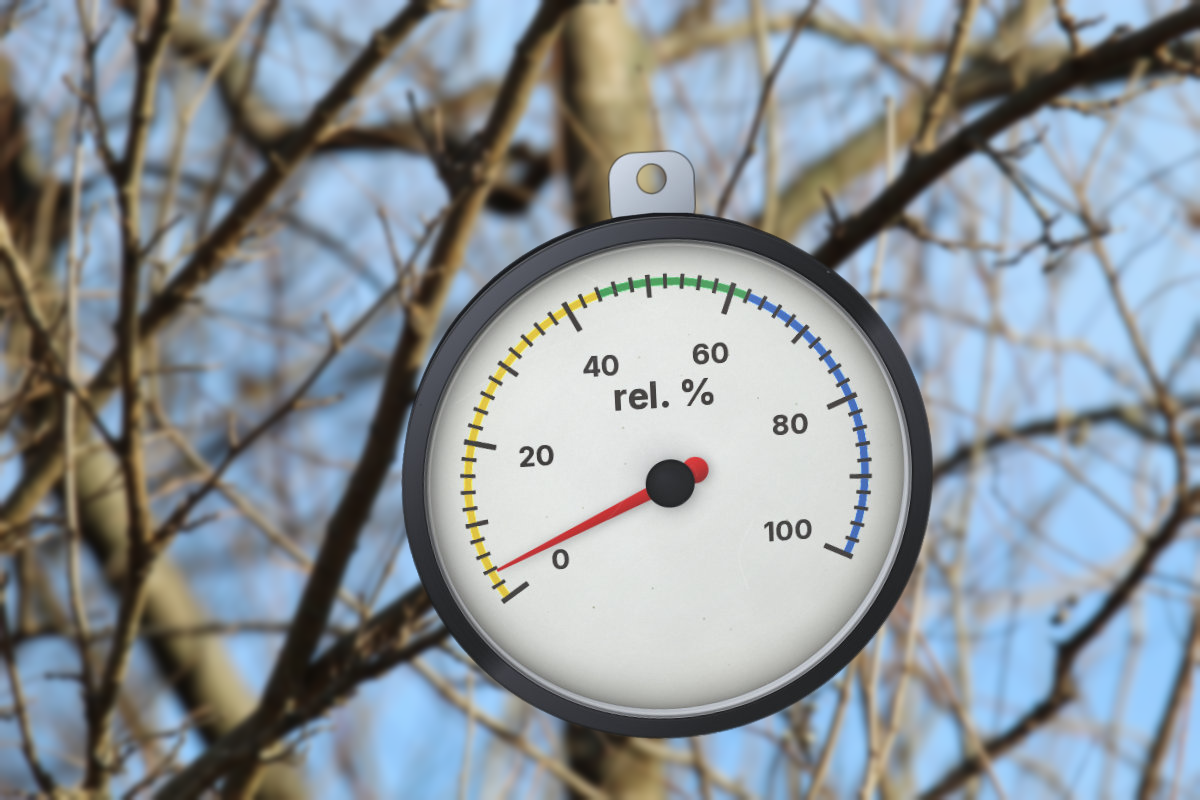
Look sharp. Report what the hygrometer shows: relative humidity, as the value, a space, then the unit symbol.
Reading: 4 %
